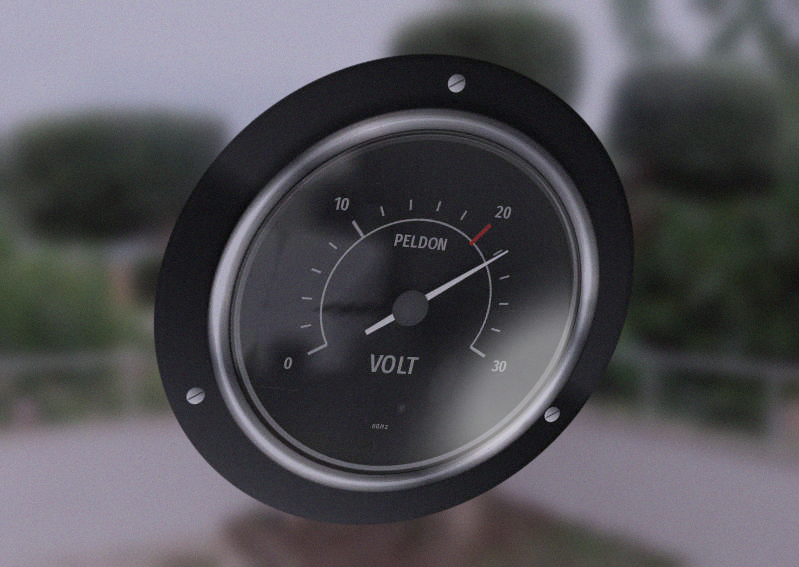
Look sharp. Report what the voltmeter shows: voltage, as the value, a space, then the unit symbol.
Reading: 22 V
